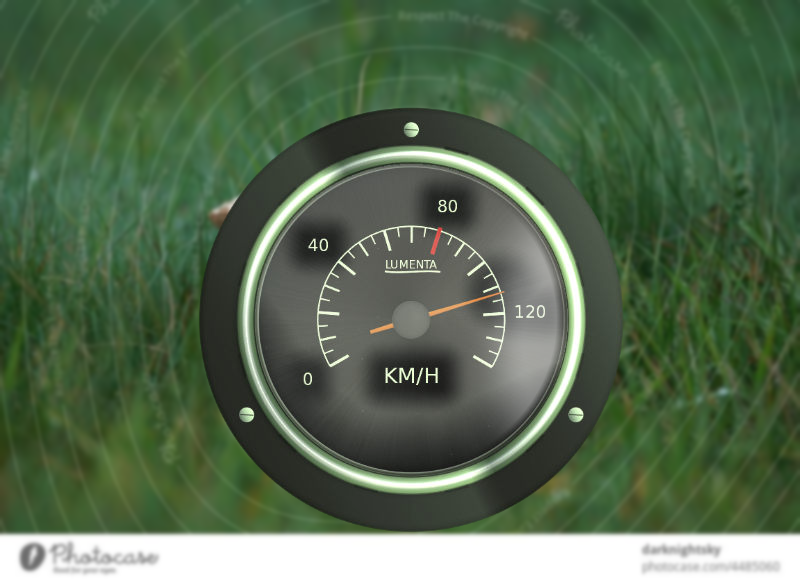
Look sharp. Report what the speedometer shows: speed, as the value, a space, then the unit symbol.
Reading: 112.5 km/h
